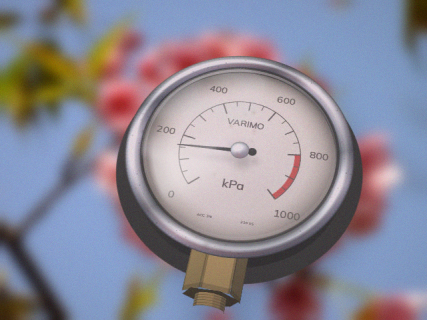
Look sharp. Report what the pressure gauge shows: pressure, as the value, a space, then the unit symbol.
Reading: 150 kPa
